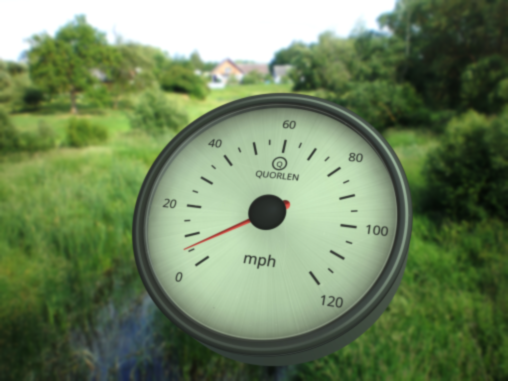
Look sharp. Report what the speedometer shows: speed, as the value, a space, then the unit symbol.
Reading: 5 mph
